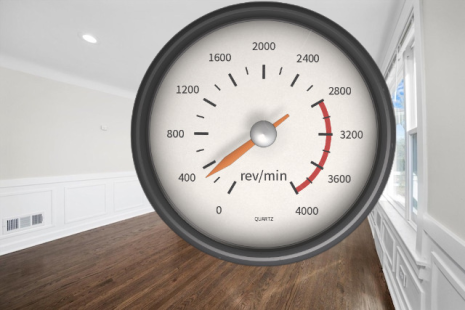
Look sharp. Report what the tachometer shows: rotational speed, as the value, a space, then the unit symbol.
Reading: 300 rpm
